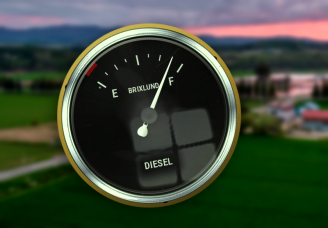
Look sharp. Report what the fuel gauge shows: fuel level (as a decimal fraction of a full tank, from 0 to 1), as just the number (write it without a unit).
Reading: 0.875
